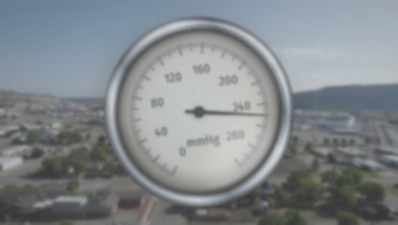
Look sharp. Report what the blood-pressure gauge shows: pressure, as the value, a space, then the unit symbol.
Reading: 250 mmHg
